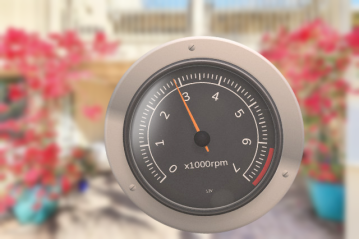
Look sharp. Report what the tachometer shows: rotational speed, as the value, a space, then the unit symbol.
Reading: 2900 rpm
